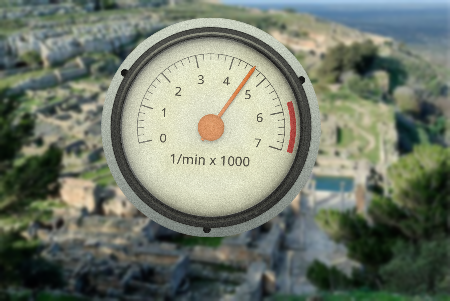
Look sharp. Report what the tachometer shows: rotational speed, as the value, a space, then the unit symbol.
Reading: 4600 rpm
